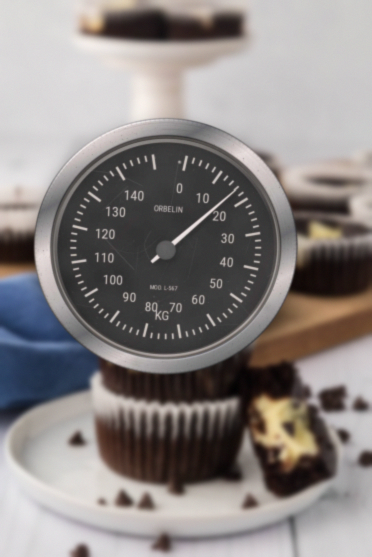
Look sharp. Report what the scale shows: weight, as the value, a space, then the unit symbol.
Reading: 16 kg
